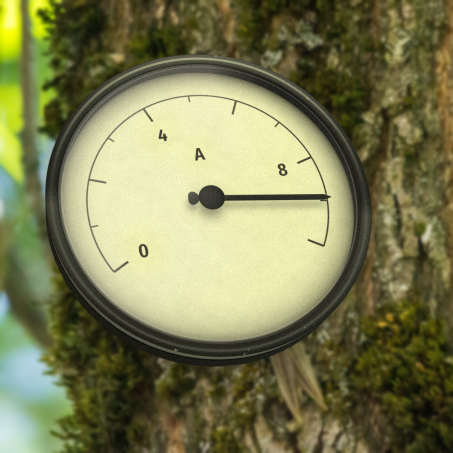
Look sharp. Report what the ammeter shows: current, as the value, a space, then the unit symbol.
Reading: 9 A
